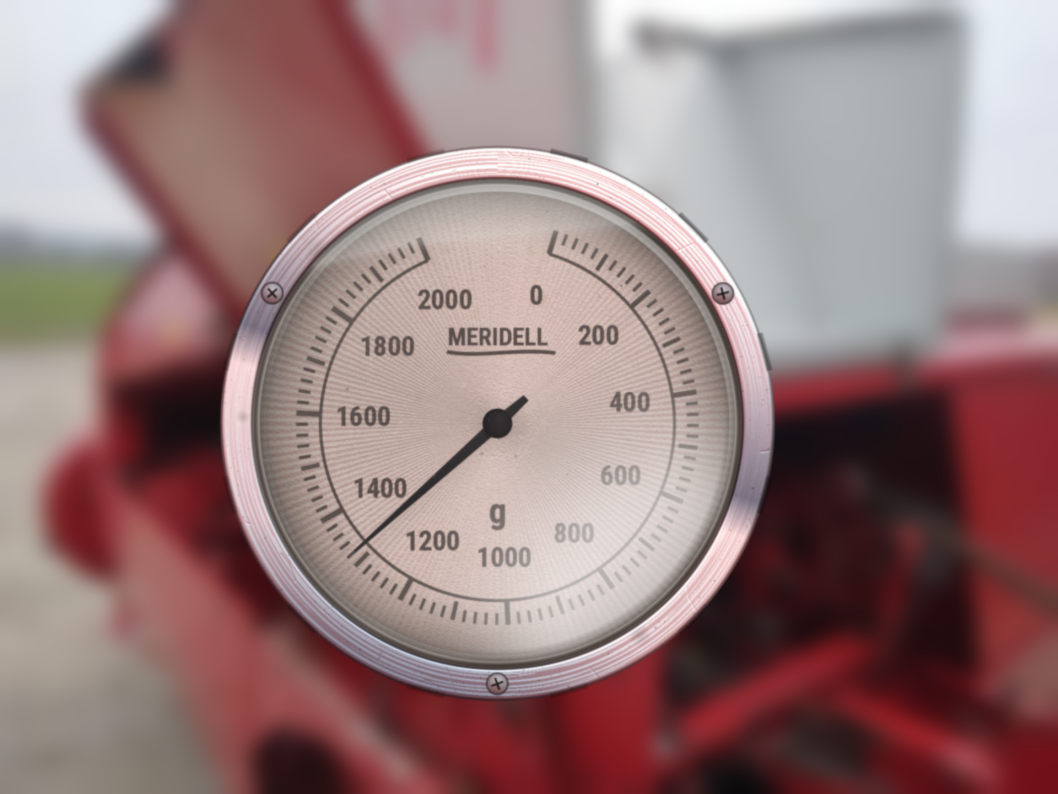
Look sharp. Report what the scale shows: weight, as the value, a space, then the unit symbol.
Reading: 1320 g
